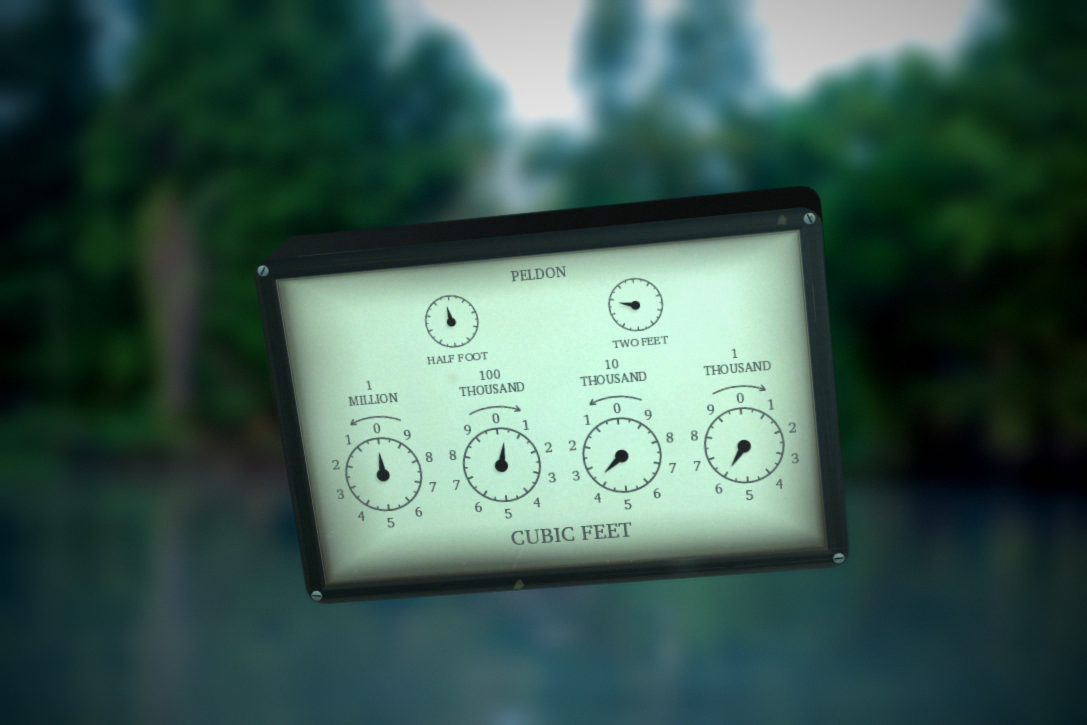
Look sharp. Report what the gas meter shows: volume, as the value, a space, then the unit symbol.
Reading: 3600 ft³
